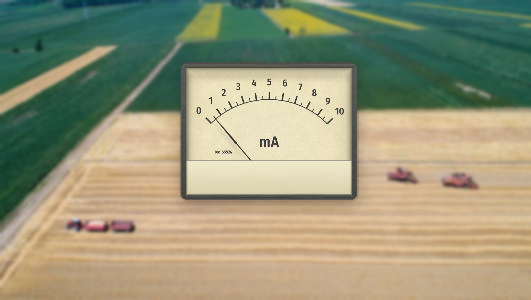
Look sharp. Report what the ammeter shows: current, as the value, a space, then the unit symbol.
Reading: 0.5 mA
